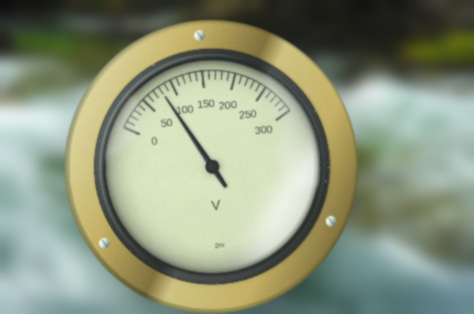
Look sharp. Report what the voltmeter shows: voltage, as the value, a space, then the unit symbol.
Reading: 80 V
